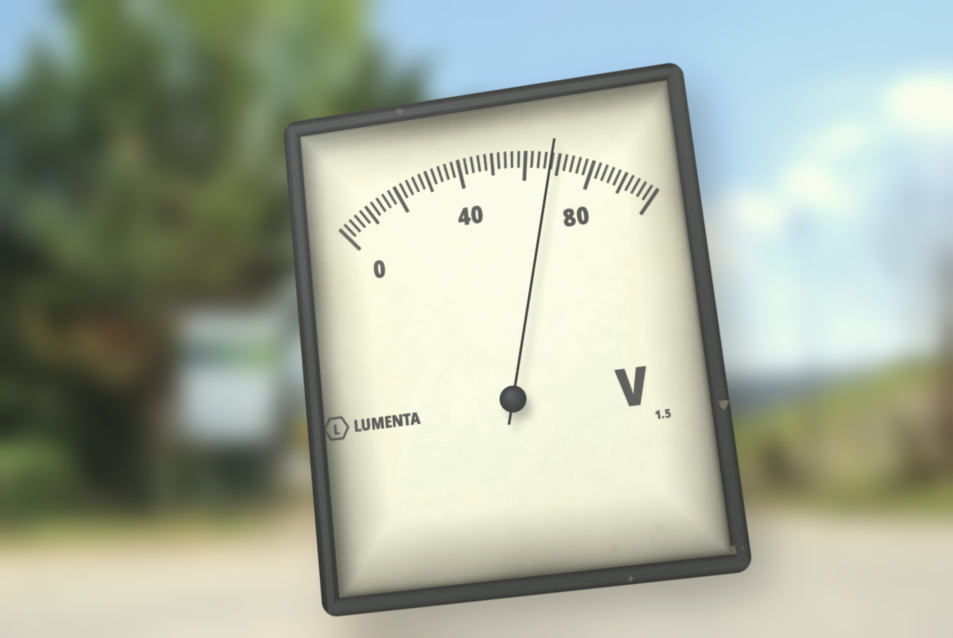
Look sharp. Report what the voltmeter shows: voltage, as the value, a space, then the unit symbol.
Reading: 68 V
